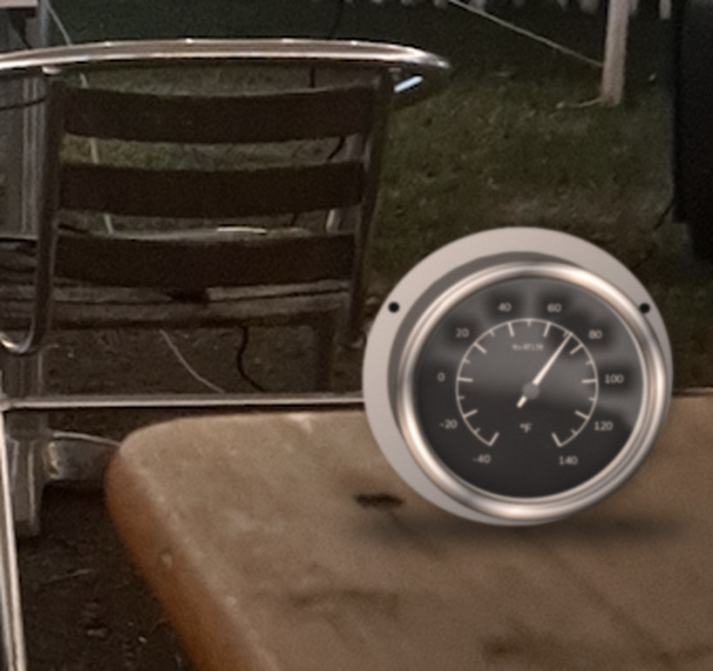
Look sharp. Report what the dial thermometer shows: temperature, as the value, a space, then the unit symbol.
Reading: 70 °F
